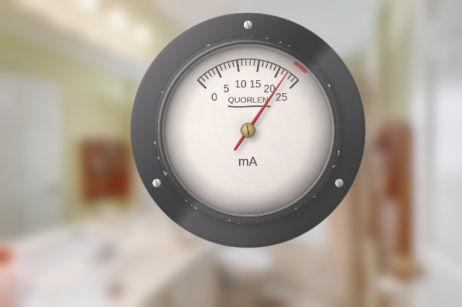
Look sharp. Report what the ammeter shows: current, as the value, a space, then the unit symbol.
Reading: 22 mA
